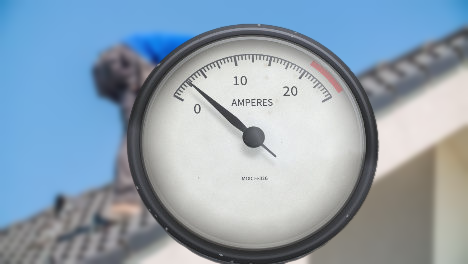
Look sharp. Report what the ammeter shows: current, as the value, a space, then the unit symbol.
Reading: 2.5 A
